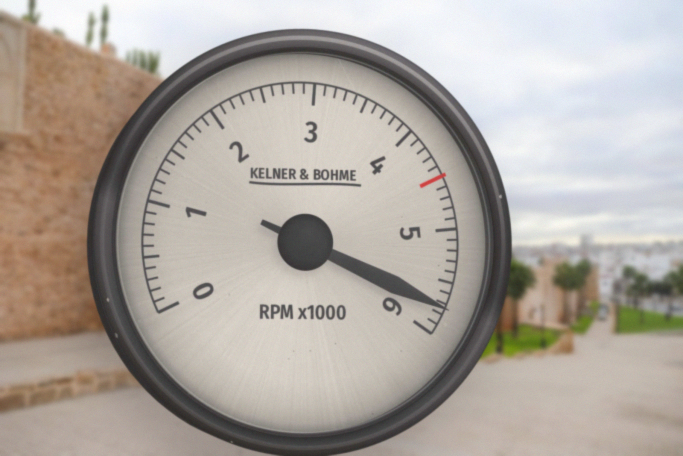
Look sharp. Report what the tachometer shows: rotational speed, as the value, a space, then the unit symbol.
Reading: 5750 rpm
